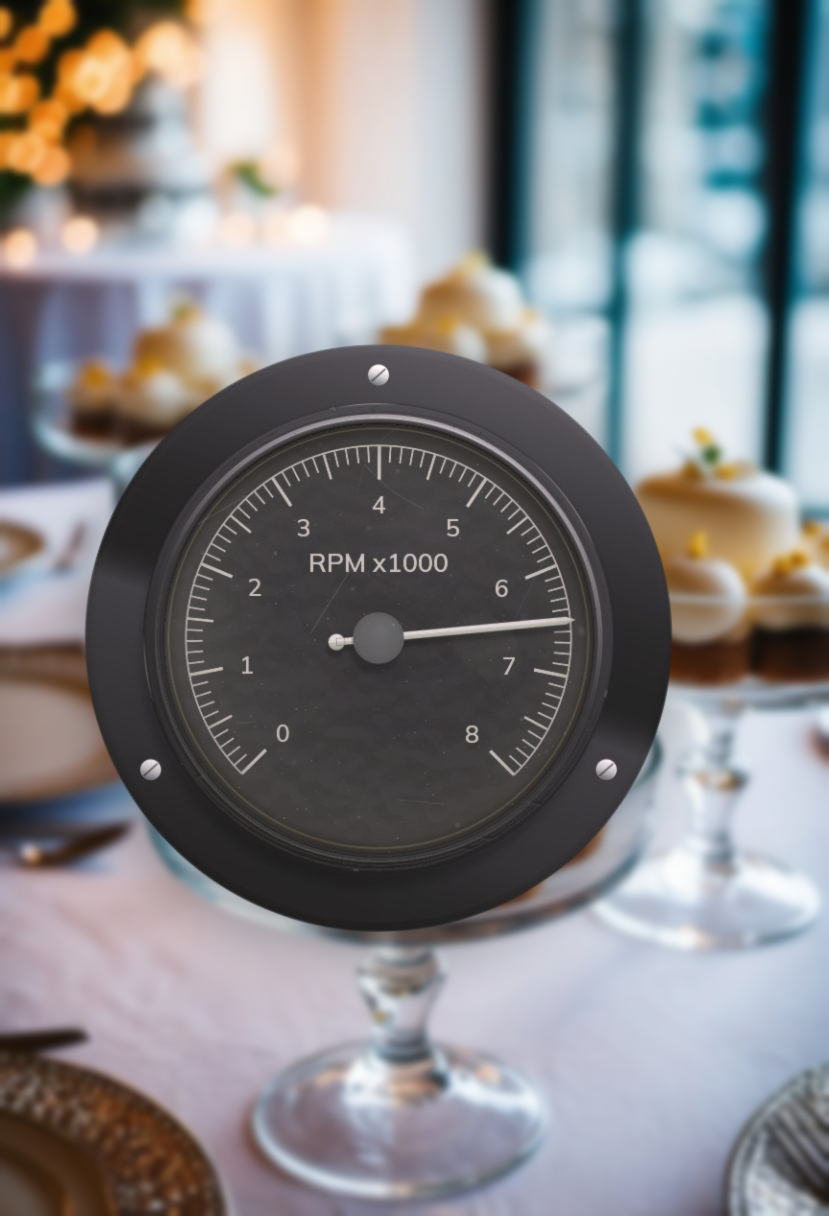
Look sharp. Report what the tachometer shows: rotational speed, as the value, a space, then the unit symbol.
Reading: 6500 rpm
